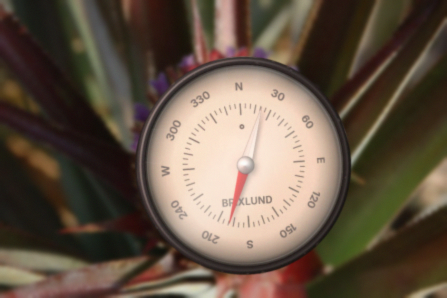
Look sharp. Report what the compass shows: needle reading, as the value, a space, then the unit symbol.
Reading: 200 °
